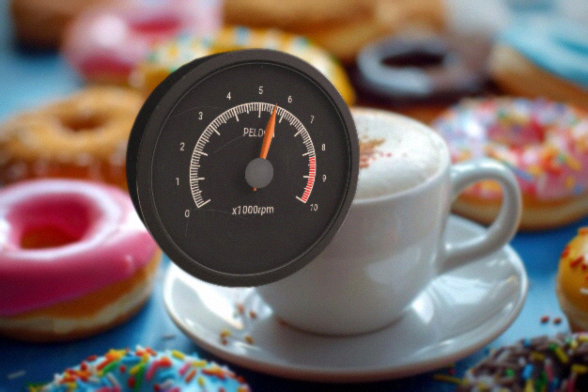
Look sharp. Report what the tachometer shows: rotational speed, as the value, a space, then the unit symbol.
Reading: 5500 rpm
